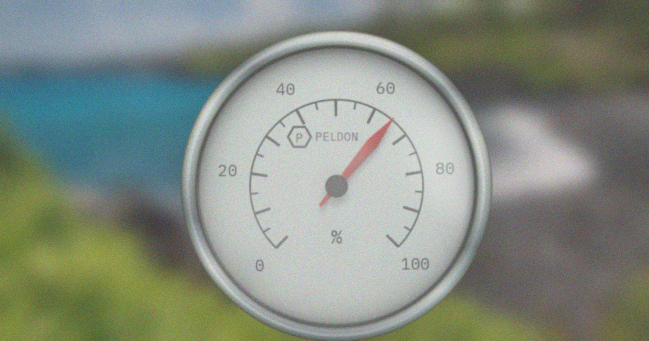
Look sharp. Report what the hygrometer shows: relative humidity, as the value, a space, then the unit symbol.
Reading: 65 %
